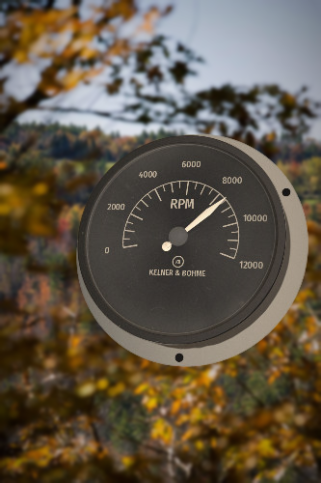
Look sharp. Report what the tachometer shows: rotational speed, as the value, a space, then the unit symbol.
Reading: 8500 rpm
